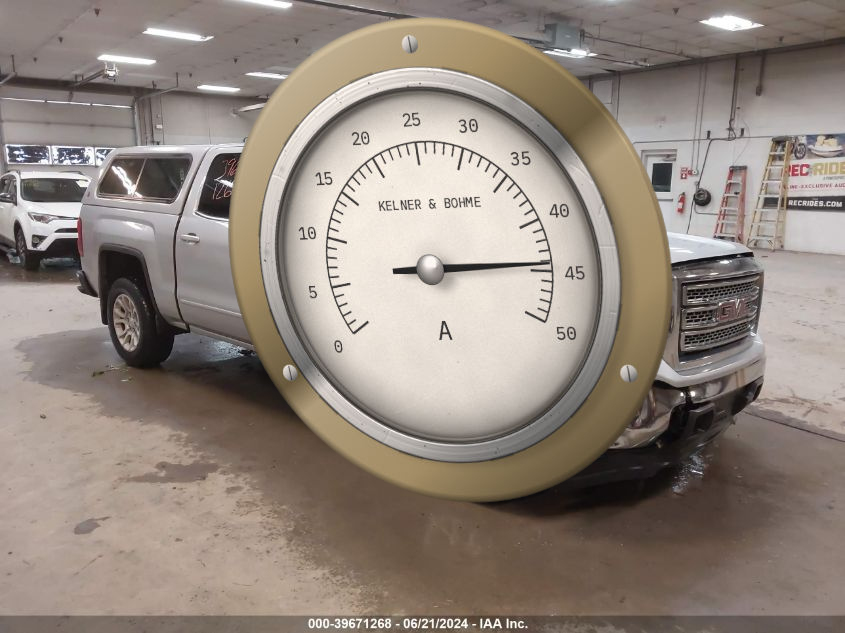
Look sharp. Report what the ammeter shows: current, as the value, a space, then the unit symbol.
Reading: 44 A
